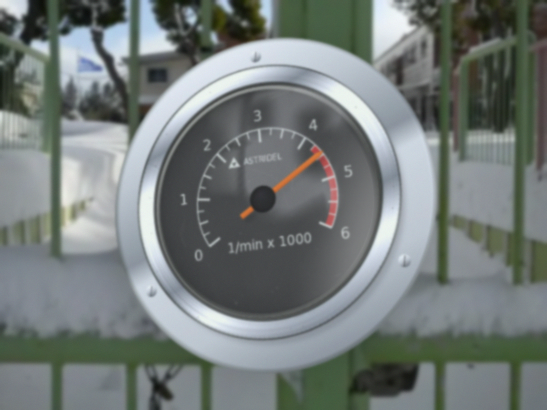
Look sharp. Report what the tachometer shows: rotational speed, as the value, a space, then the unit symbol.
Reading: 4500 rpm
